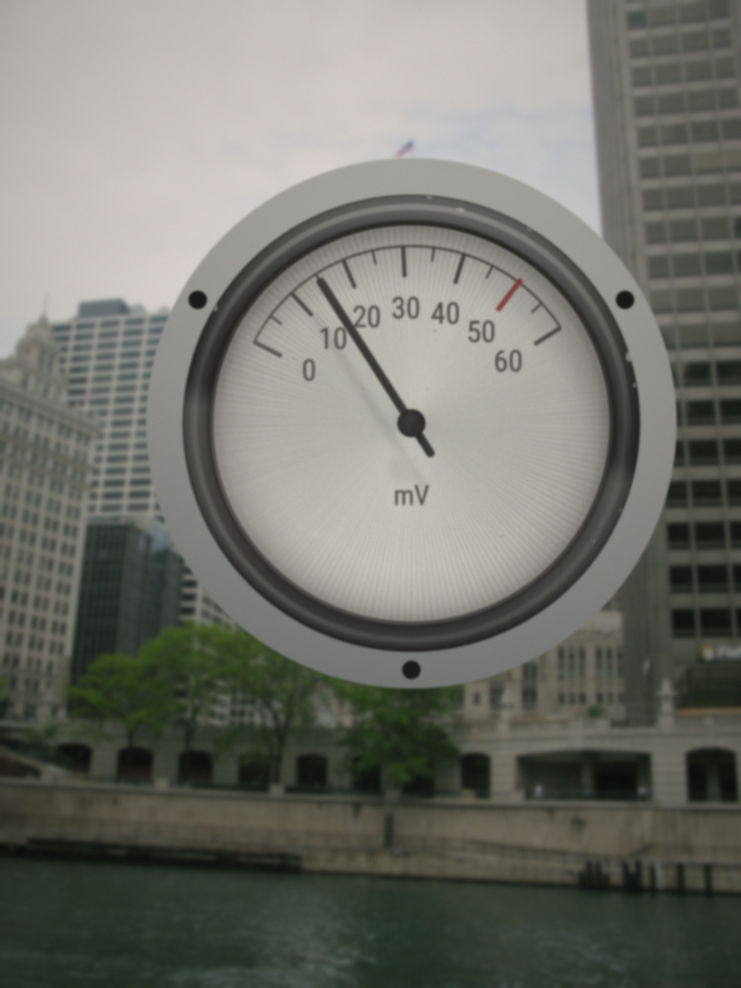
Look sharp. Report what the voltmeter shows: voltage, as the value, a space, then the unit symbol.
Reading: 15 mV
